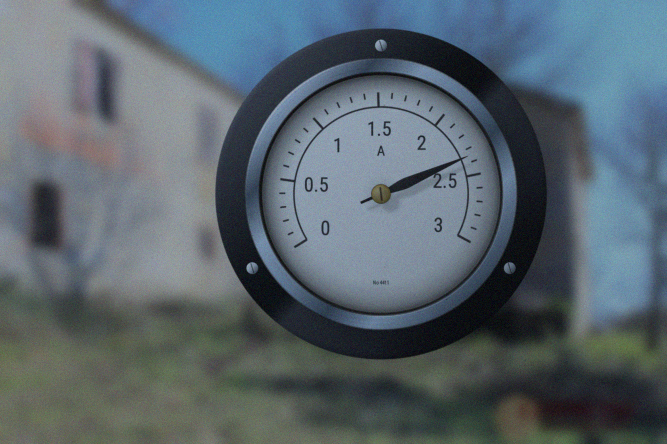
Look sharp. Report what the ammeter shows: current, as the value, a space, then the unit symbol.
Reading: 2.35 A
